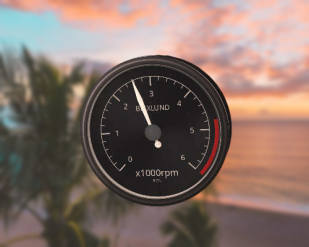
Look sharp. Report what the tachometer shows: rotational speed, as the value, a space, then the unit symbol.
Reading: 2600 rpm
